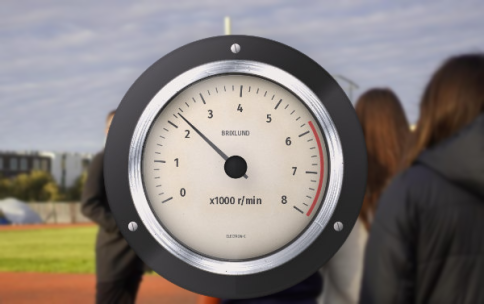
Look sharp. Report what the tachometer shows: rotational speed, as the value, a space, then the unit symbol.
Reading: 2300 rpm
